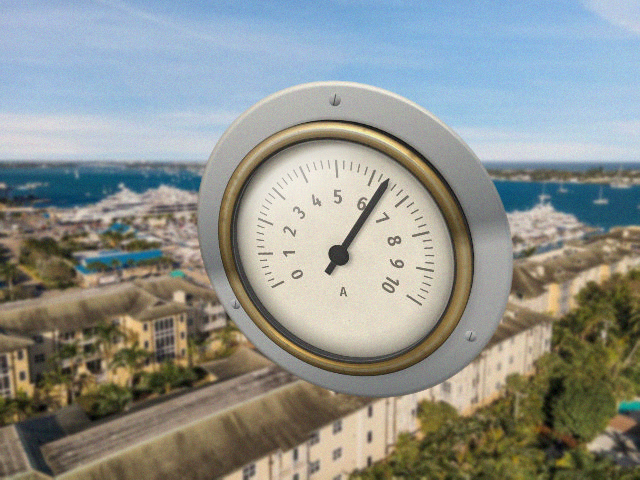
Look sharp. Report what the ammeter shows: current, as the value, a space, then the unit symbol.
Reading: 6.4 A
